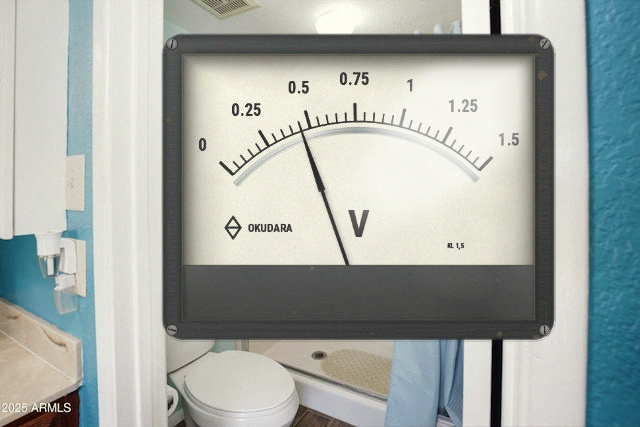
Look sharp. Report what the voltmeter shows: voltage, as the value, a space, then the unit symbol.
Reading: 0.45 V
